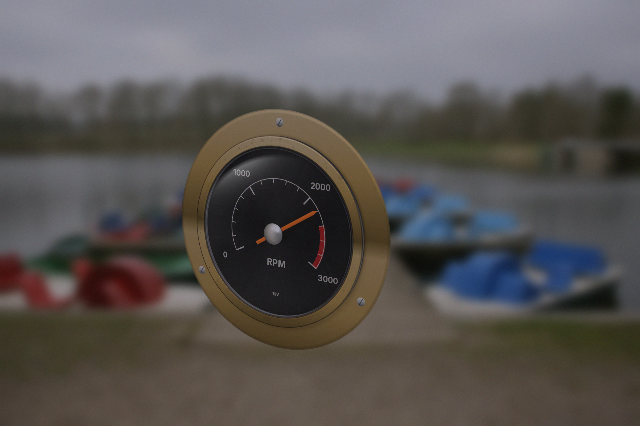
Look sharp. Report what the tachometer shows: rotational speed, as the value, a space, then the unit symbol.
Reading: 2200 rpm
